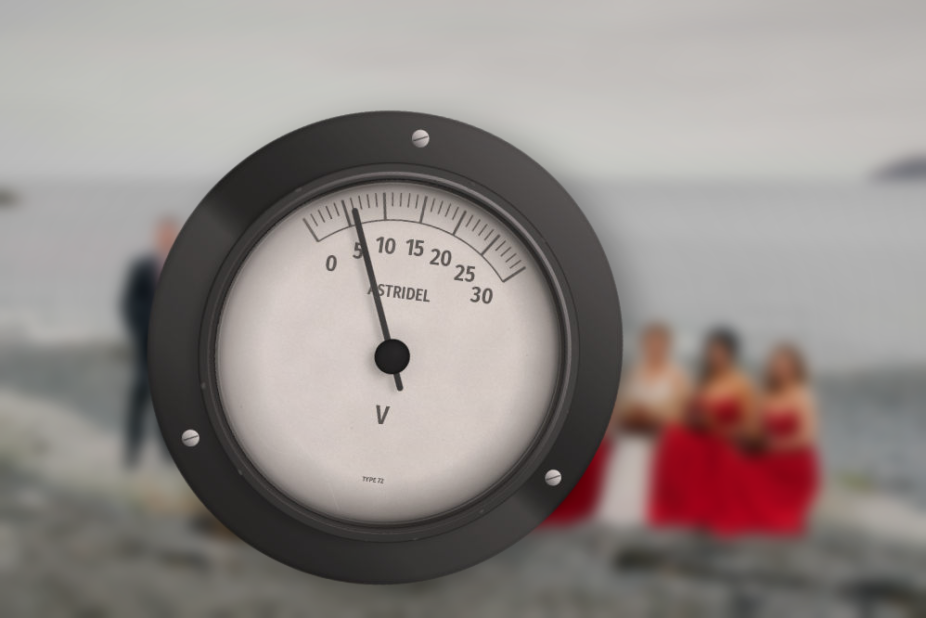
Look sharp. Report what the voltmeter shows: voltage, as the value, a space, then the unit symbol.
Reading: 6 V
